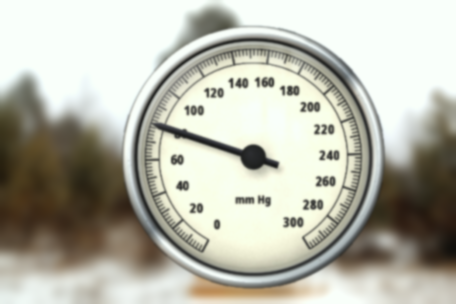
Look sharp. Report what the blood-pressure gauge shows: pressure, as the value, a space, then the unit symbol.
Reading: 80 mmHg
